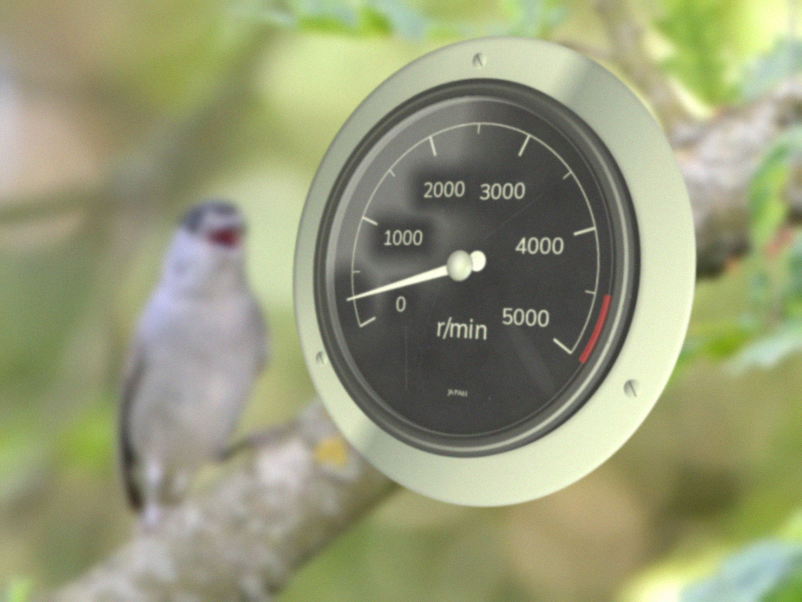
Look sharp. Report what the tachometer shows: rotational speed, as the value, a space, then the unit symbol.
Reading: 250 rpm
